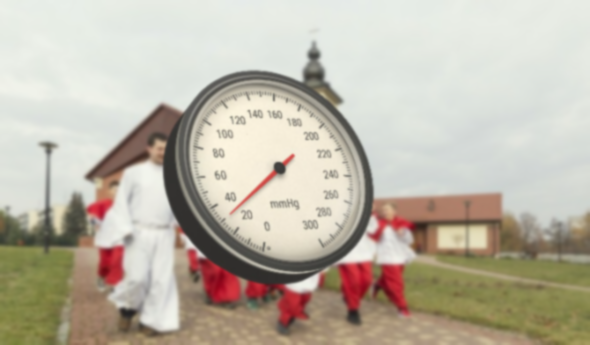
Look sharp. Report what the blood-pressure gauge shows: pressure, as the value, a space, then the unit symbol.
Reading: 30 mmHg
